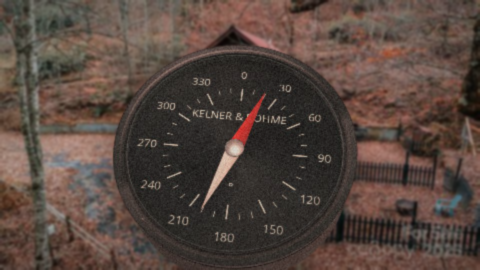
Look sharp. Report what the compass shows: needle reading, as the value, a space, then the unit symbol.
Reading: 20 °
